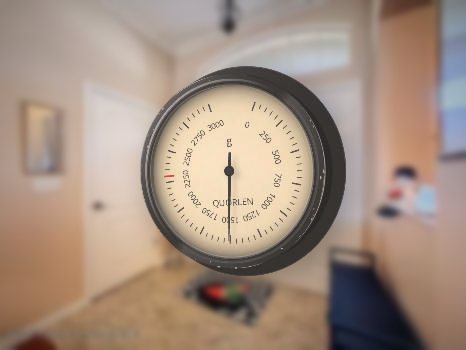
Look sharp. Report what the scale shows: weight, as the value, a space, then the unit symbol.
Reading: 1500 g
